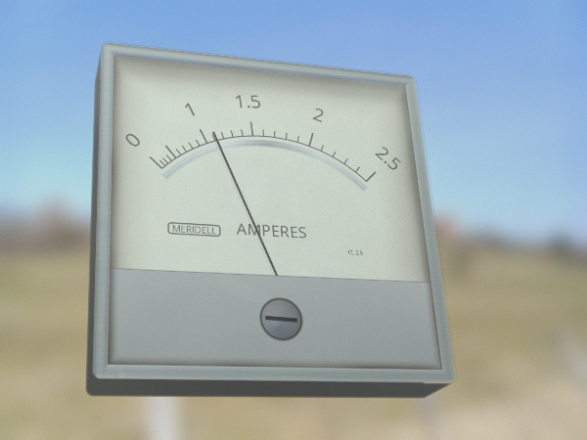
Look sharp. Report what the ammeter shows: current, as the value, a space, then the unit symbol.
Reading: 1.1 A
